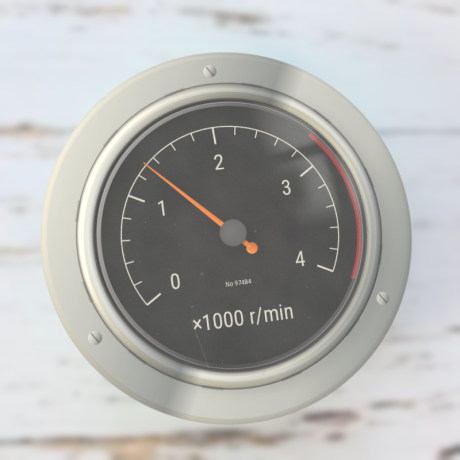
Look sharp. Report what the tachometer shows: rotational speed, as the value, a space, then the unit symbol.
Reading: 1300 rpm
